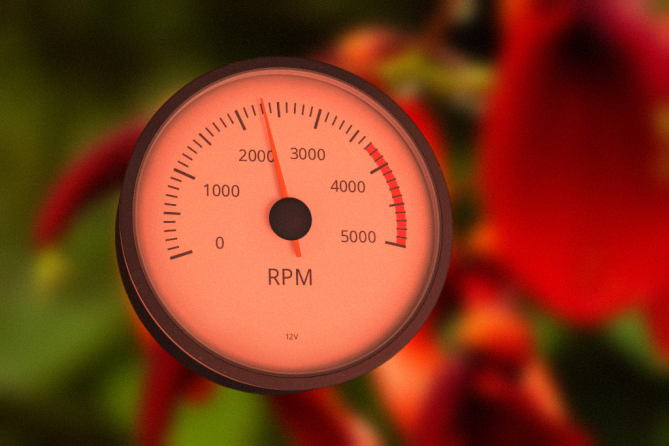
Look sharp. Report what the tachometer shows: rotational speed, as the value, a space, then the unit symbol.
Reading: 2300 rpm
